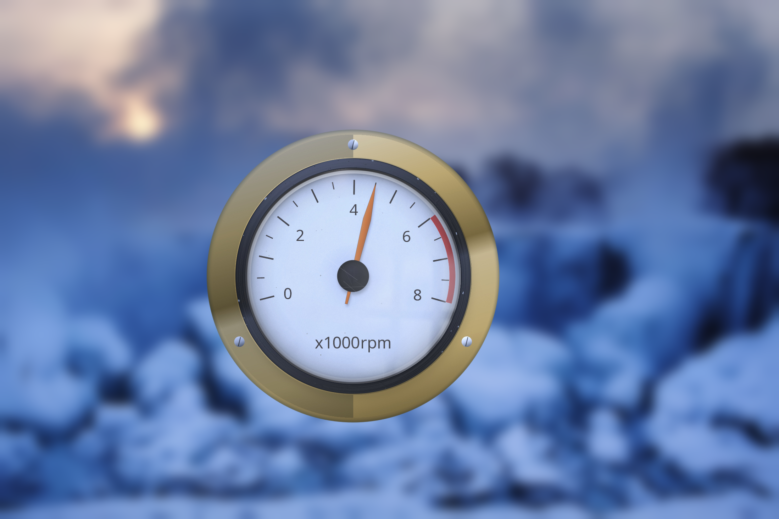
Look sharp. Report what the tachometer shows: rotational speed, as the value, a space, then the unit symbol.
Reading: 4500 rpm
